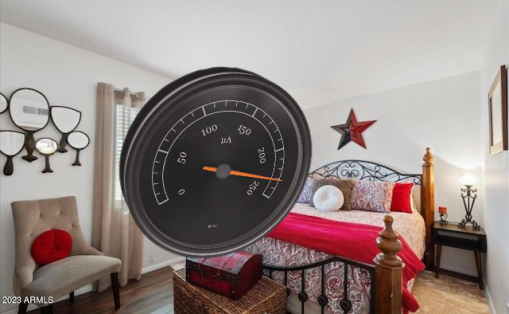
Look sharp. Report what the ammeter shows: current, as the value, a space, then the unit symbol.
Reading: 230 µA
